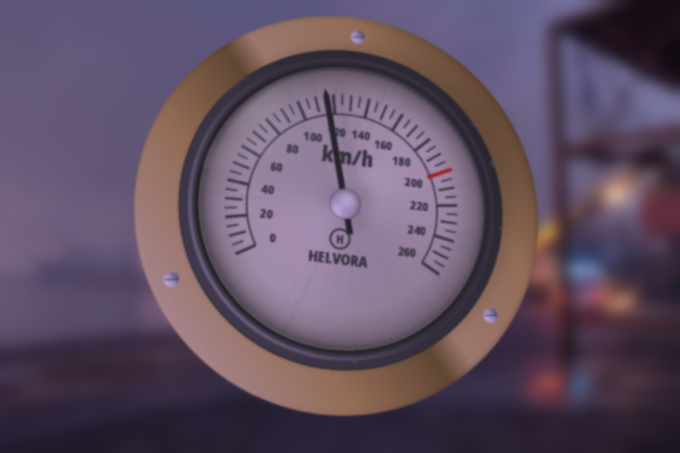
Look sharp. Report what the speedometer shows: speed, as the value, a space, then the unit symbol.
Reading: 115 km/h
